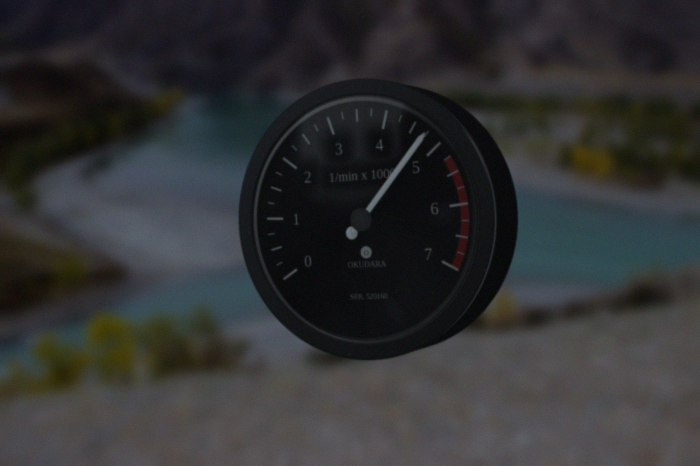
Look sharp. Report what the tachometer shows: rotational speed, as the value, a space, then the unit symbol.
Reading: 4750 rpm
